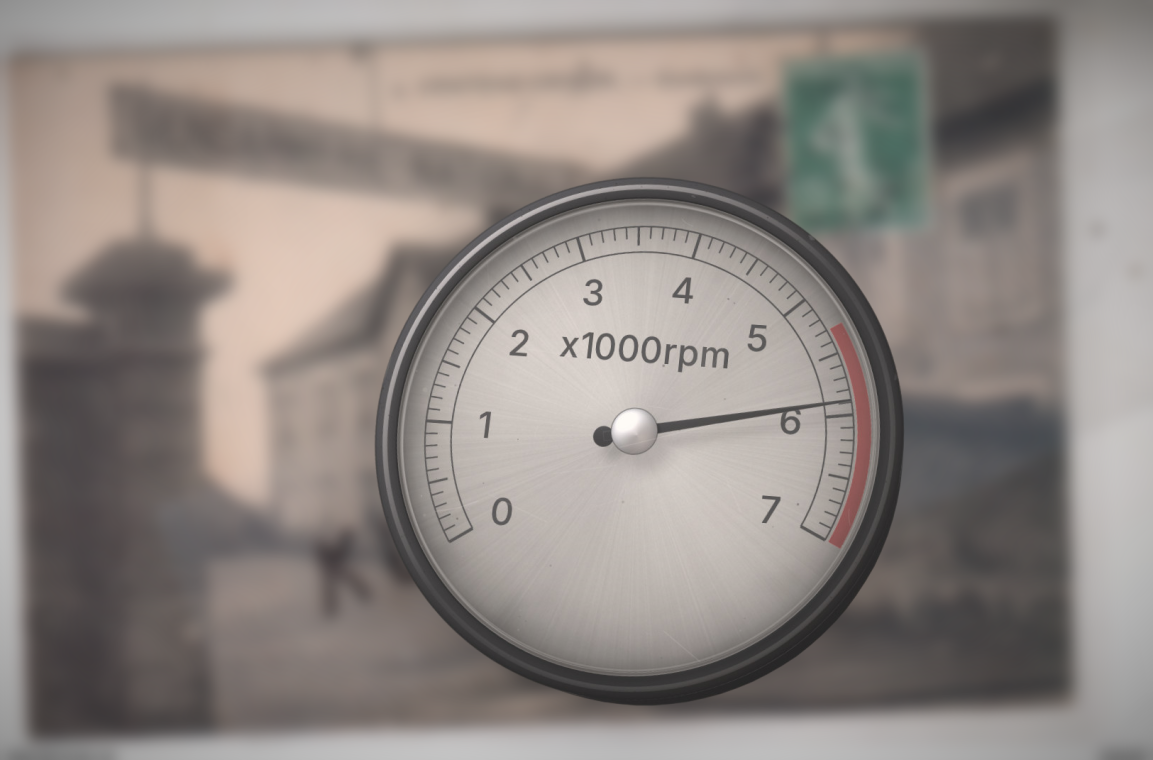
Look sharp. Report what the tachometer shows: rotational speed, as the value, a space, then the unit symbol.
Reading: 5900 rpm
